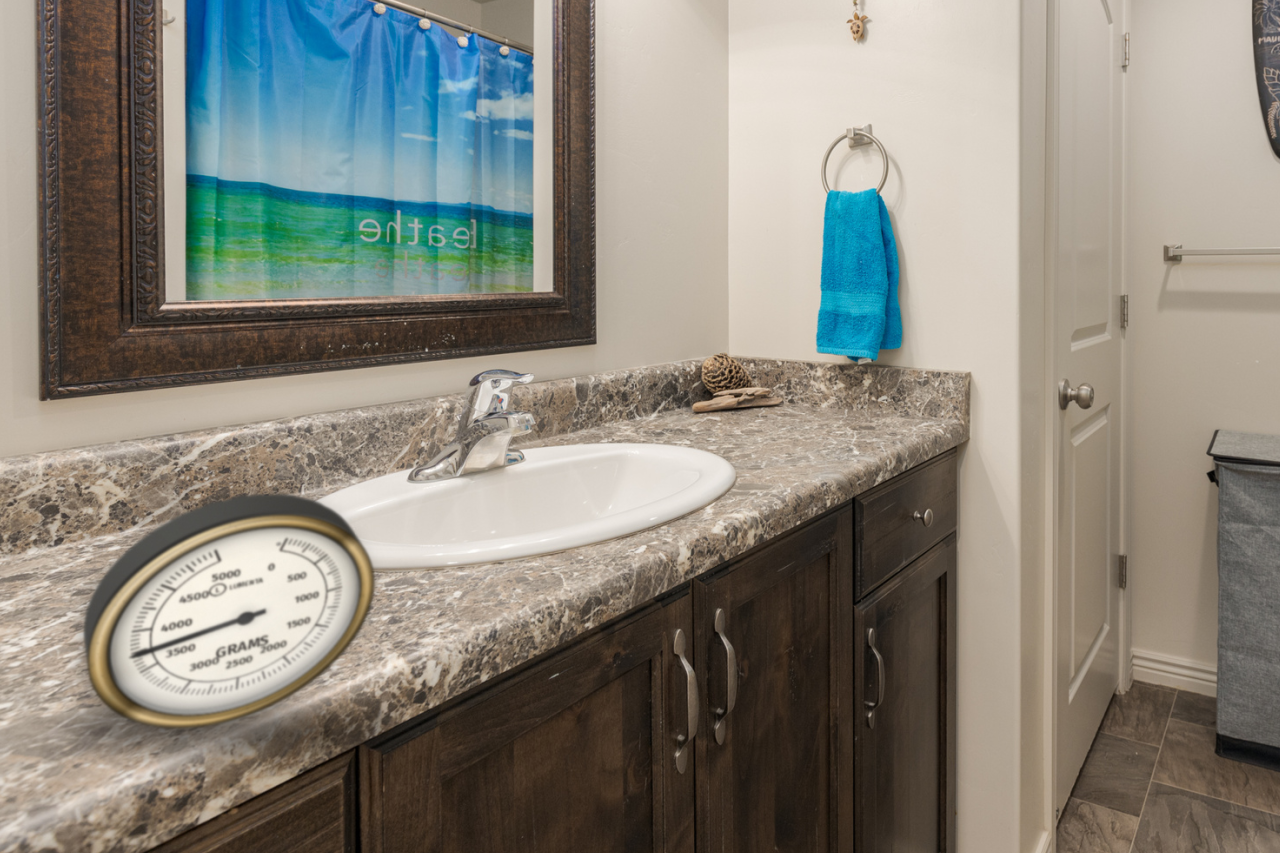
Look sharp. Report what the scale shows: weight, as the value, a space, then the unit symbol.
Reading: 3750 g
